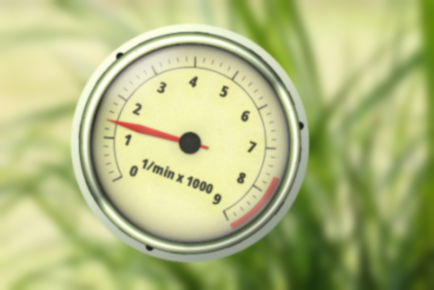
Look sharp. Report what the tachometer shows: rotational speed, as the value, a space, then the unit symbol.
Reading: 1400 rpm
